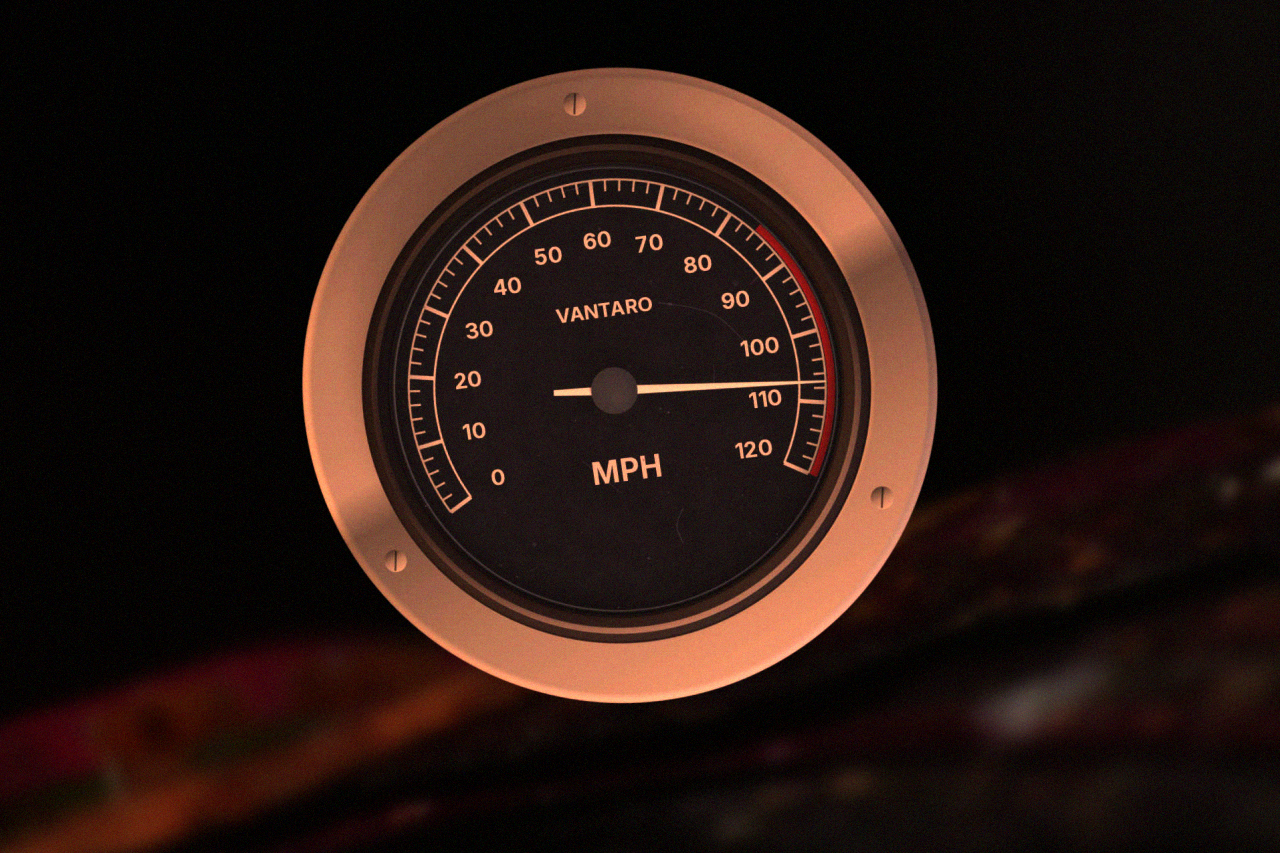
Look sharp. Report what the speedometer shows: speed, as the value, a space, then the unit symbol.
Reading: 107 mph
